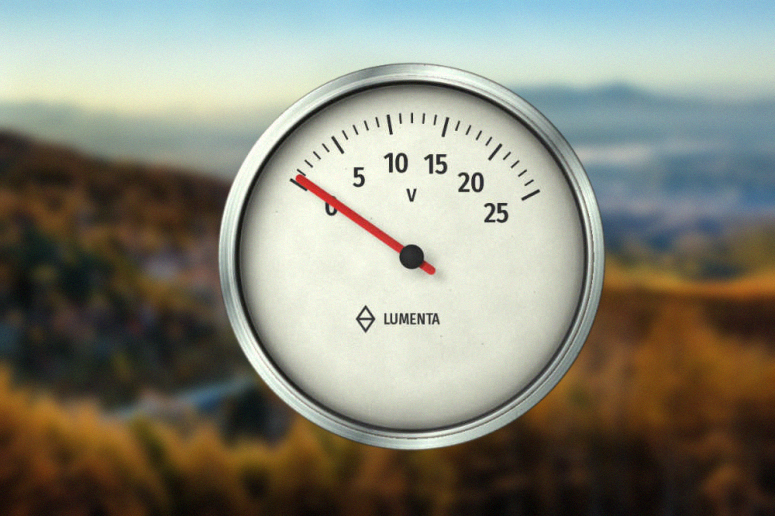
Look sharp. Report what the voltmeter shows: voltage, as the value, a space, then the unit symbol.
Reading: 0.5 V
